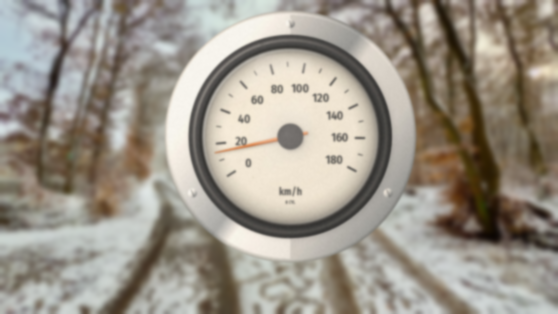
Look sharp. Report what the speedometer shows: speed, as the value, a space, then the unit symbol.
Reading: 15 km/h
